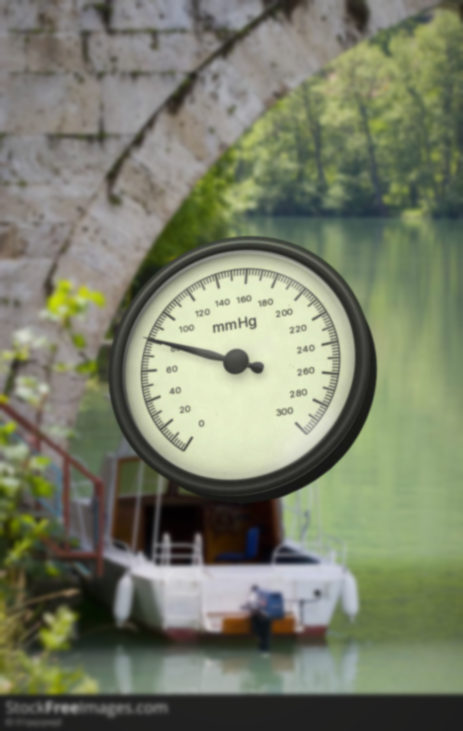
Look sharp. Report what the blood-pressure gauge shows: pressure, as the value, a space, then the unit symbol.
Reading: 80 mmHg
